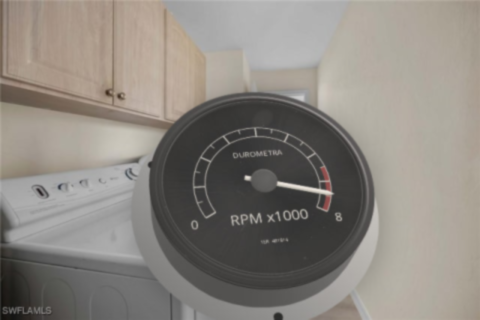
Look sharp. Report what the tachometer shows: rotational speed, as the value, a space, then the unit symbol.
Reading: 7500 rpm
